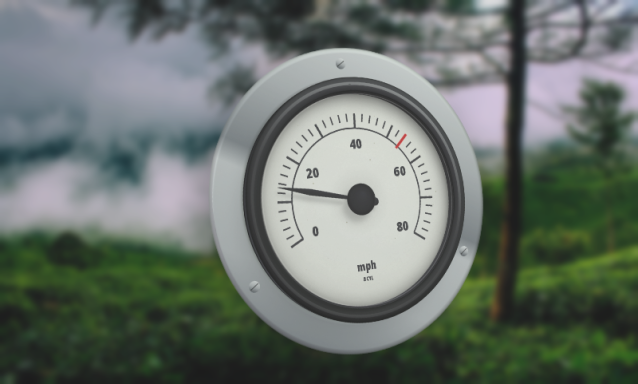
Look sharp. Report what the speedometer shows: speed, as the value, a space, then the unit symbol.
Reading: 13 mph
